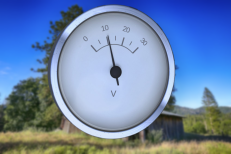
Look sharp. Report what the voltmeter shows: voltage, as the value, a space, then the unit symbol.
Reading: 10 V
